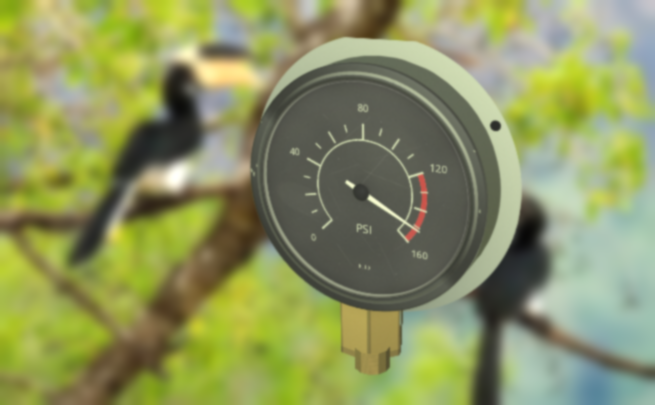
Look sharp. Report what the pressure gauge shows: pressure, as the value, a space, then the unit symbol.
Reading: 150 psi
